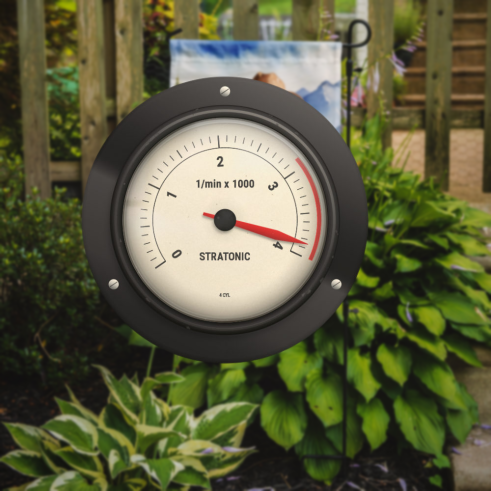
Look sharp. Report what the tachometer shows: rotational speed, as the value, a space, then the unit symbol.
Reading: 3850 rpm
